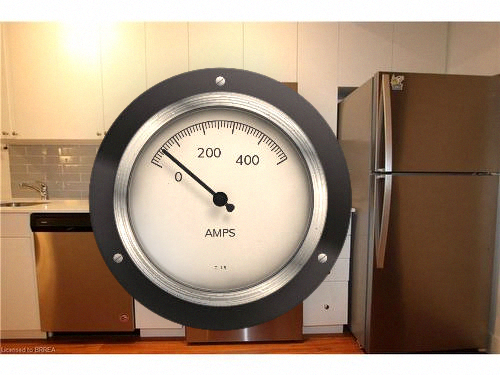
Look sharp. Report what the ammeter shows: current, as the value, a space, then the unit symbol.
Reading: 50 A
